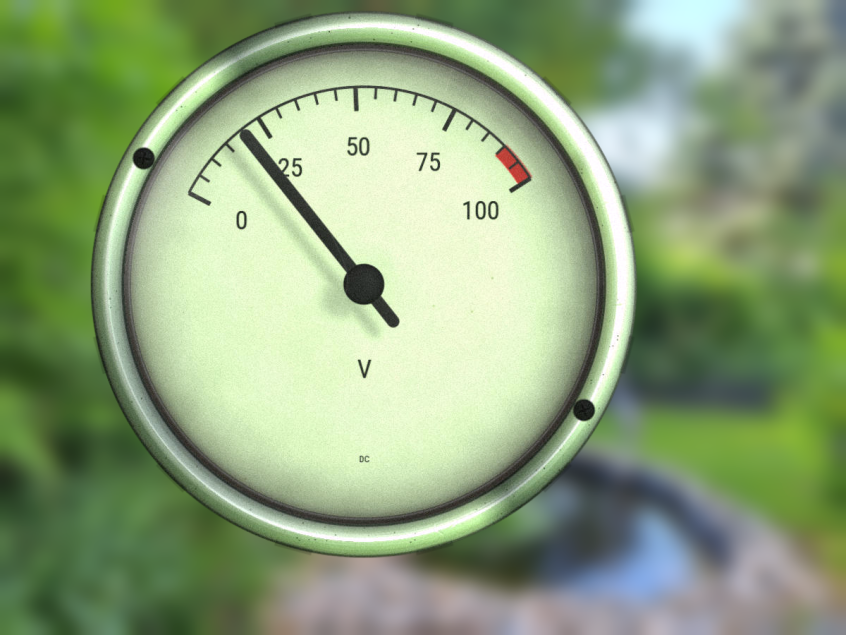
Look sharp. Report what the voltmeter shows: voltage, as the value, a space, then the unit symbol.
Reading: 20 V
